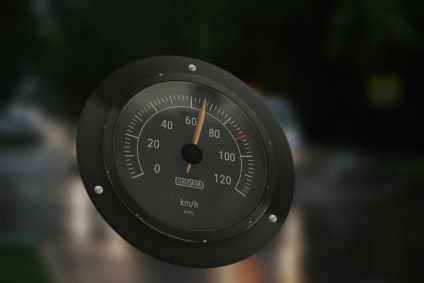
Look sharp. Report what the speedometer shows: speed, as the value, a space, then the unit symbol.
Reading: 66 km/h
